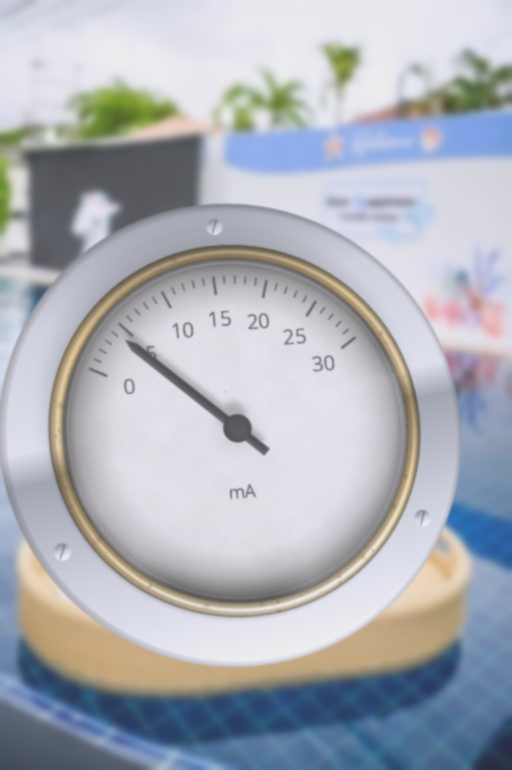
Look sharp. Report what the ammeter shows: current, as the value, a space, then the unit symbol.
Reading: 4 mA
